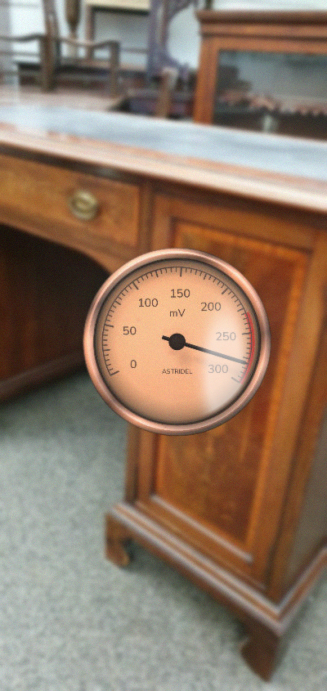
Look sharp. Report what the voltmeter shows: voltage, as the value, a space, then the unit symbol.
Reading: 280 mV
